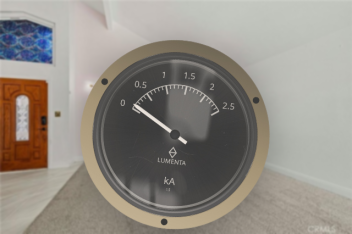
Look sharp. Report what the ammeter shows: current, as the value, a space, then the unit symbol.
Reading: 0.1 kA
